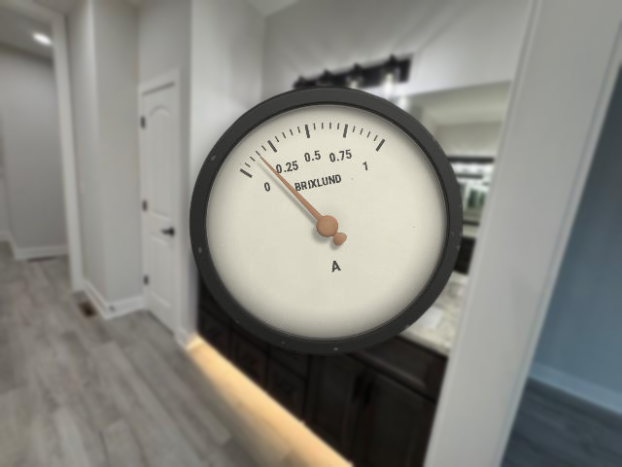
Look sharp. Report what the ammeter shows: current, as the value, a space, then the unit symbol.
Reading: 0.15 A
